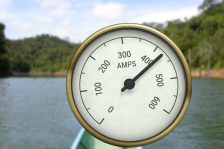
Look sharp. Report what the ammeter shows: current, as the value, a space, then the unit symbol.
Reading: 425 A
